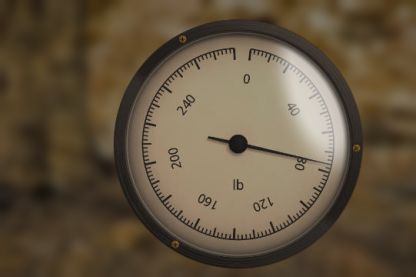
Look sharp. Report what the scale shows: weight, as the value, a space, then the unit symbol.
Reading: 76 lb
